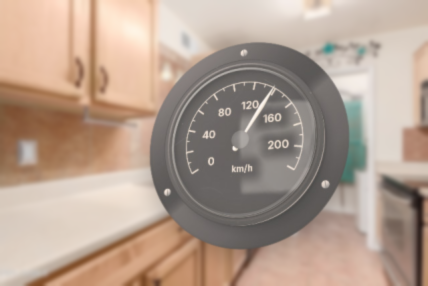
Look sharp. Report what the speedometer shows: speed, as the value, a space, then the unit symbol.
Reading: 140 km/h
